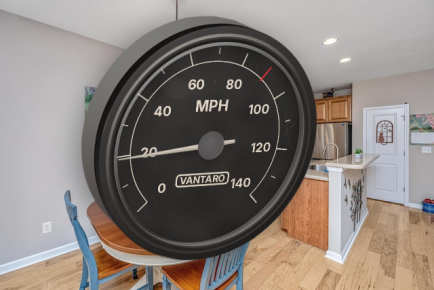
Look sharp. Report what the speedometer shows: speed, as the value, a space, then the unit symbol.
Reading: 20 mph
